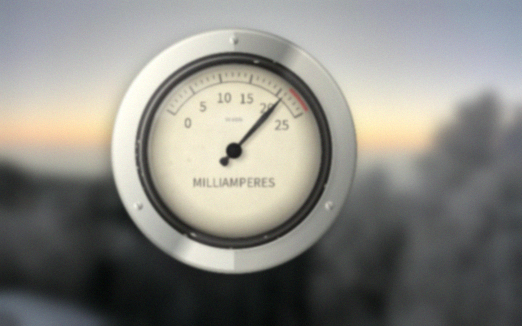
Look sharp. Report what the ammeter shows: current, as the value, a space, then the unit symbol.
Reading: 21 mA
